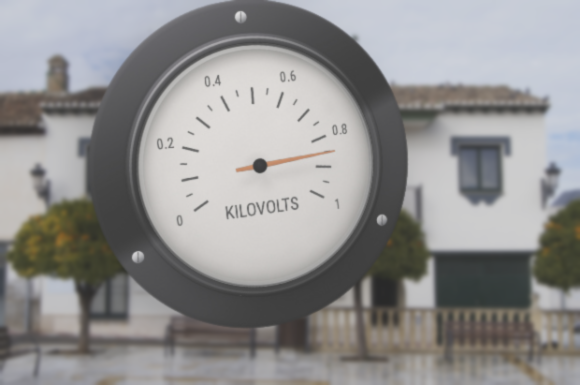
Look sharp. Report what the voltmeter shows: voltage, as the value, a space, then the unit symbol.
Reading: 0.85 kV
